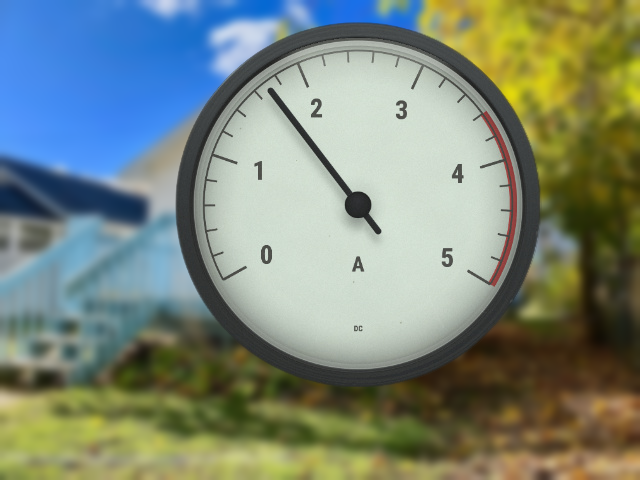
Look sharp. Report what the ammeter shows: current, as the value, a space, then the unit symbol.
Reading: 1.7 A
